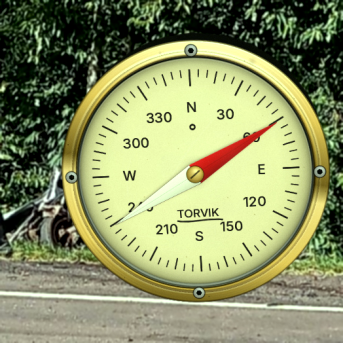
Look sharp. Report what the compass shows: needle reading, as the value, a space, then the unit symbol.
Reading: 60 °
